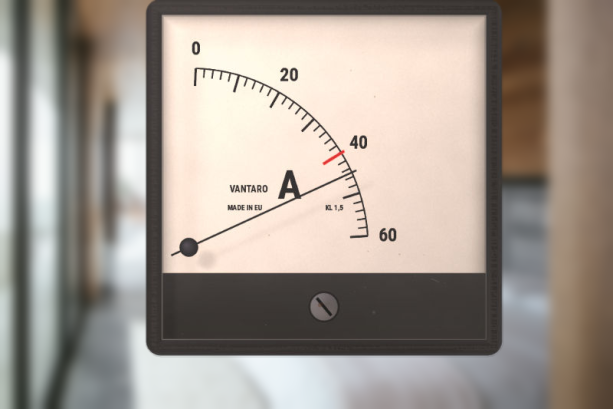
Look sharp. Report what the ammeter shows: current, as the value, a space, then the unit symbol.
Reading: 45 A
